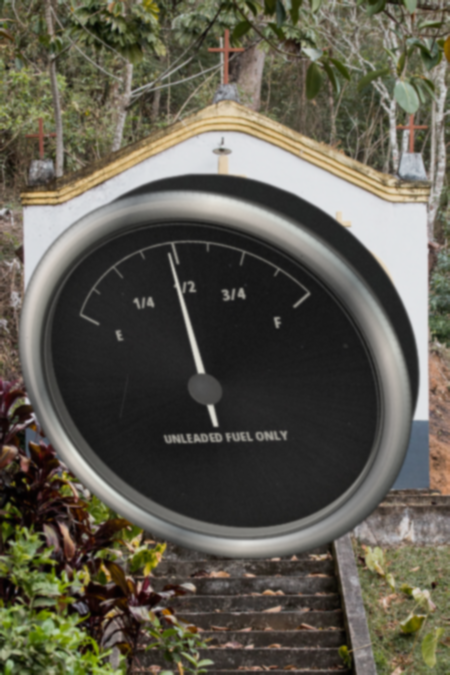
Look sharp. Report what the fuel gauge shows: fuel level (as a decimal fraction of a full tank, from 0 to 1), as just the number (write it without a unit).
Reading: 0.5
